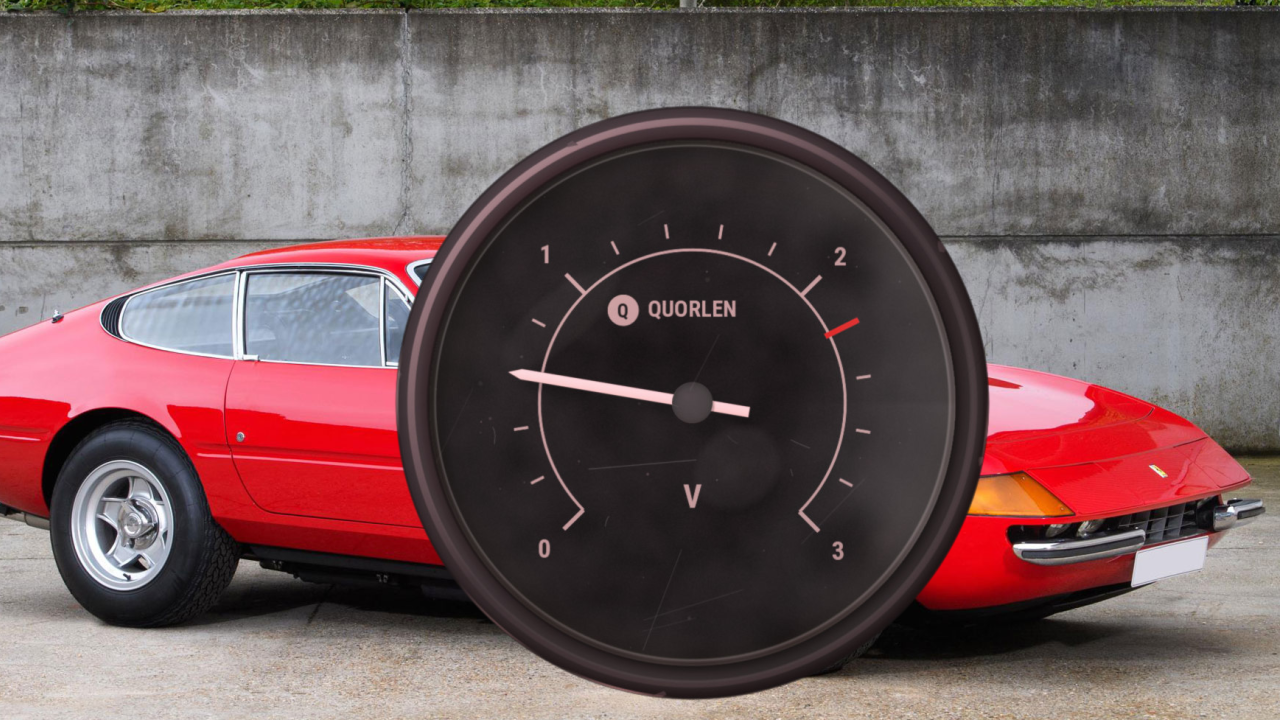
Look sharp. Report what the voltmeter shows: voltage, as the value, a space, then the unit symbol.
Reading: 0.6 V
